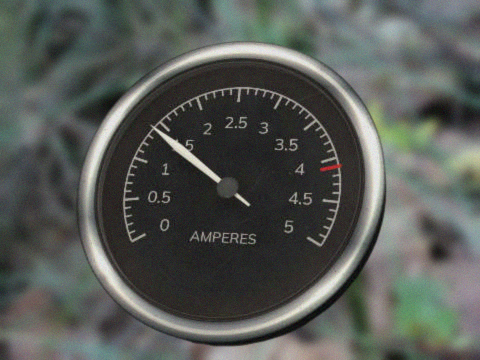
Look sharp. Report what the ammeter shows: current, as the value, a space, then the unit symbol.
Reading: 1.4 A
